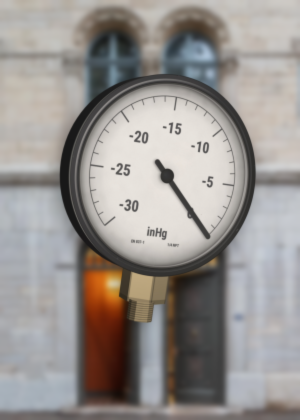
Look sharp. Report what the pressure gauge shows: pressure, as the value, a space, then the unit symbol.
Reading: 0 inHg
